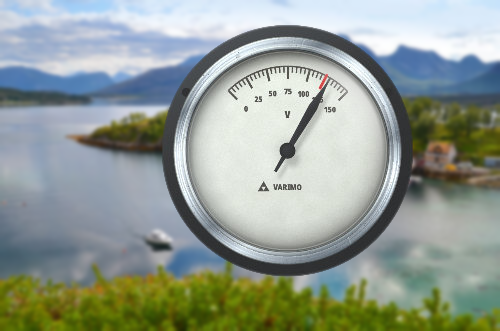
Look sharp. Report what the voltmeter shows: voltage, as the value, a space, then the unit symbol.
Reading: 125 V
